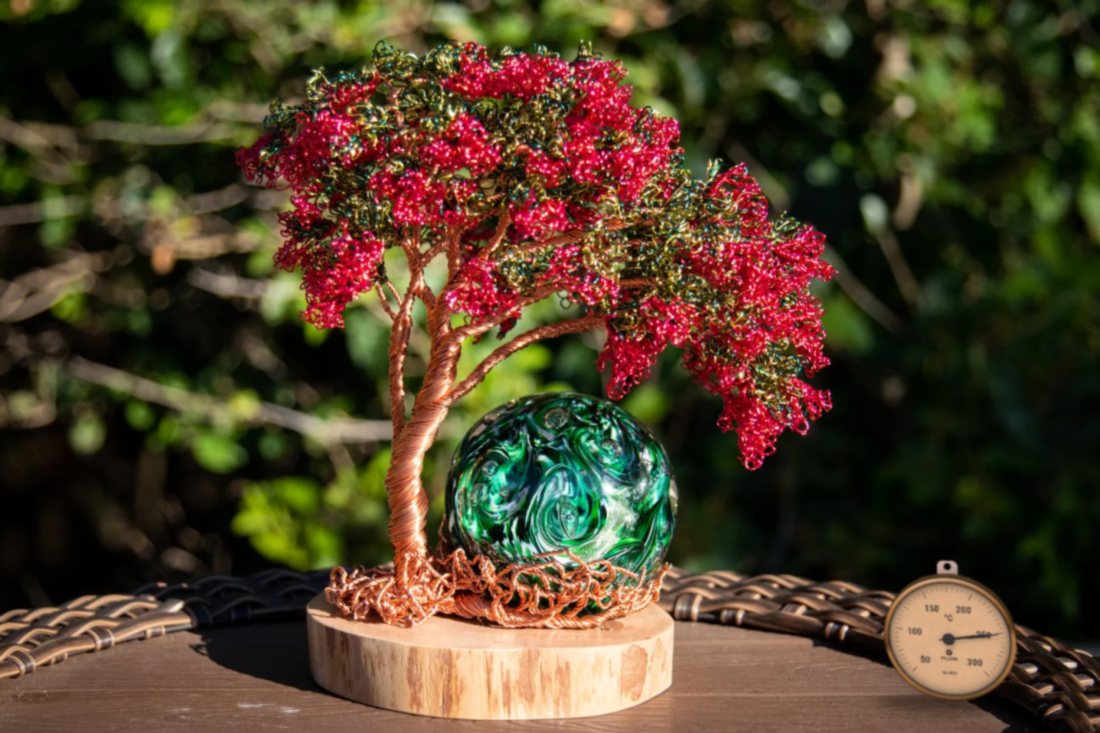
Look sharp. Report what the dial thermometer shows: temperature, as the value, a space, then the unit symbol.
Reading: 250 °C
